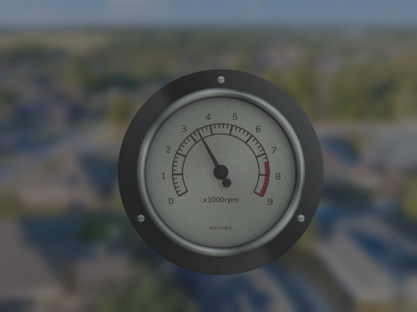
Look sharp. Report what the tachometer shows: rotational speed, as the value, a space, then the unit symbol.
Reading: 3400 rpm
